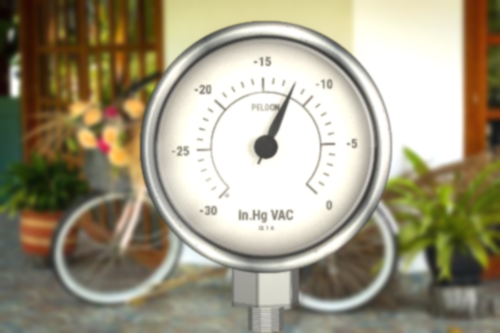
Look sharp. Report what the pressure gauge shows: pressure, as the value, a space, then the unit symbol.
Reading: -12 inHg
